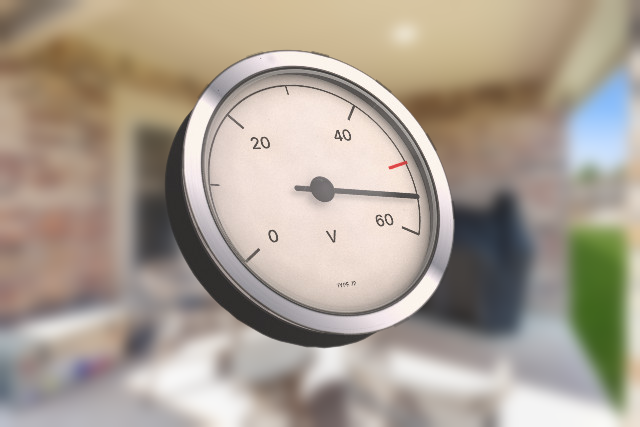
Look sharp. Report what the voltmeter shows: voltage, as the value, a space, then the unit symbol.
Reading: 55 V
